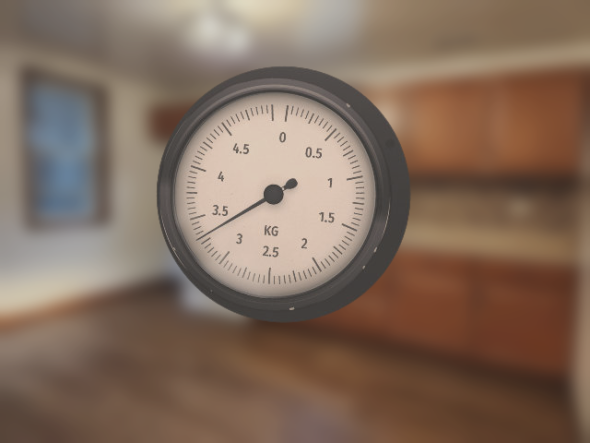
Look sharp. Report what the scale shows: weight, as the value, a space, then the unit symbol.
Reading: 3.3 kg
